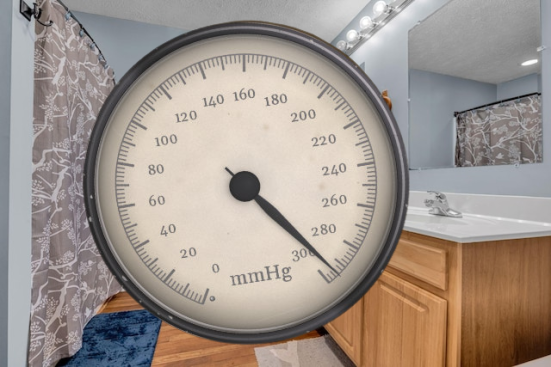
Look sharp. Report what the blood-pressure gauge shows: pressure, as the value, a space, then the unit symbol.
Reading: 294 mmHg
